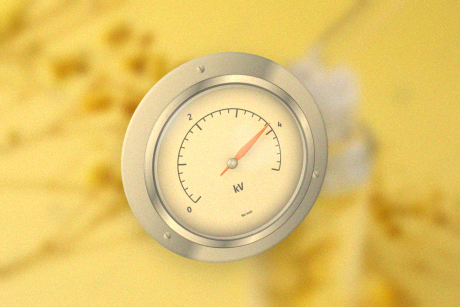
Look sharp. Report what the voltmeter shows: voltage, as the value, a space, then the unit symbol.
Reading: 3.8 kV
